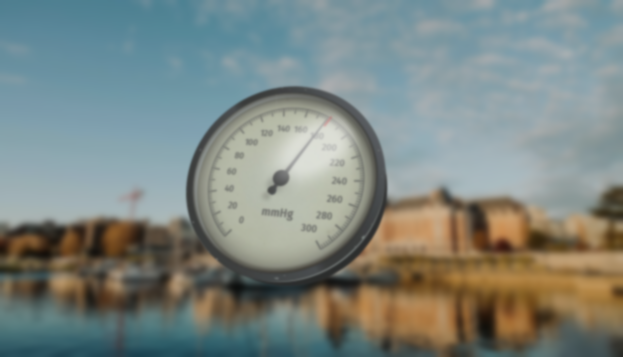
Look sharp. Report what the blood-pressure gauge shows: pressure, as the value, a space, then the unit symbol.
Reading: 180 mmHg
